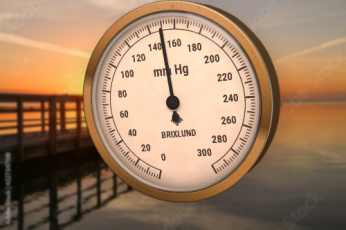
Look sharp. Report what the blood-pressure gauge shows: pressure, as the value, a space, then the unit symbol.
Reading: 150 mmHg
